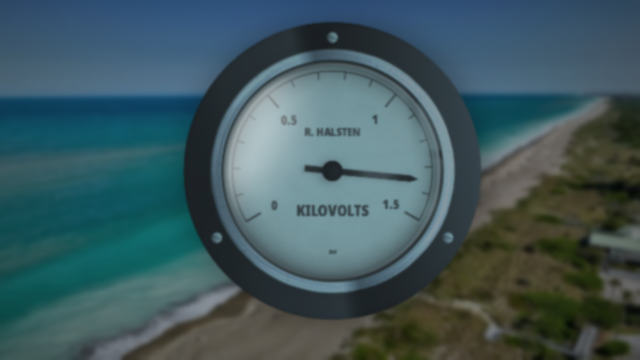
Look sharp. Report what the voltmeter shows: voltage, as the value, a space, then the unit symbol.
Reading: 1.35 kV
